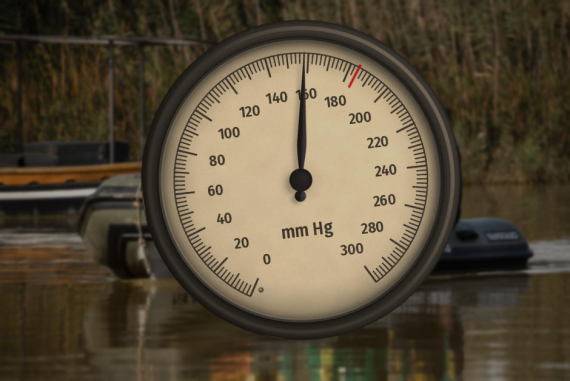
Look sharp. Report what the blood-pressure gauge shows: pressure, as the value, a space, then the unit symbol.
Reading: 158 mmHg
